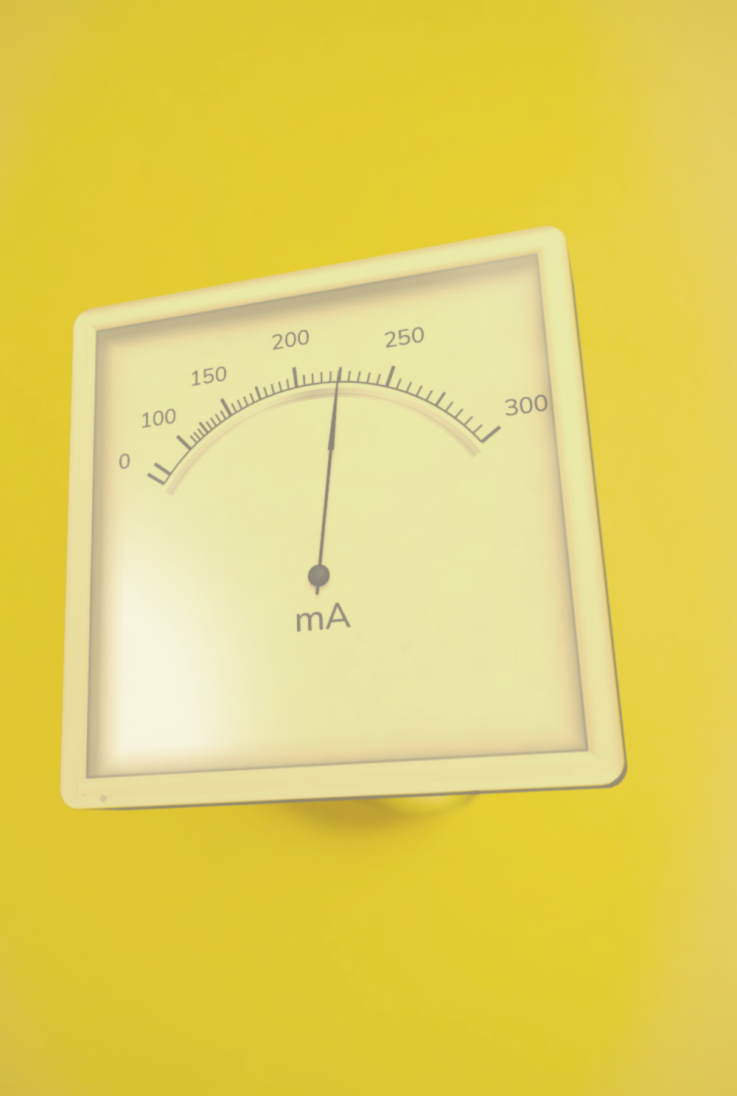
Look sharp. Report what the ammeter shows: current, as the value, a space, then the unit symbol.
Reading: 225 mA
